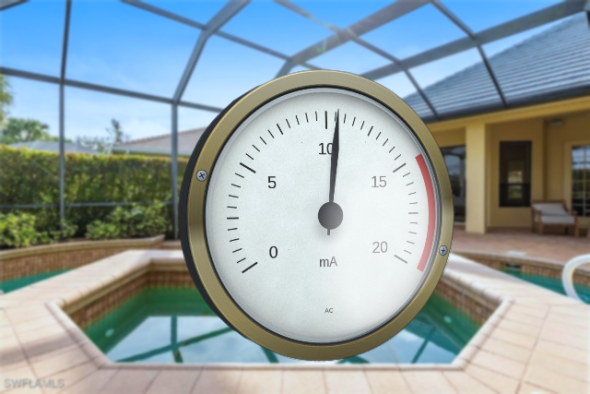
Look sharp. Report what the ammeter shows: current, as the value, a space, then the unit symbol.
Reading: 10.5 mA
